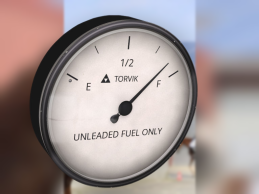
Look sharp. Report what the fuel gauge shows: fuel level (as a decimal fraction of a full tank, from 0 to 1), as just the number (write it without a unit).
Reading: 0.875
